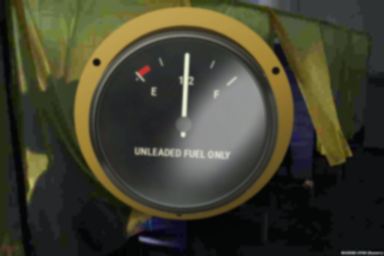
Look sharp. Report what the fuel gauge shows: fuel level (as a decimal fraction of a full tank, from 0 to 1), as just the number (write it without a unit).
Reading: 0.5
